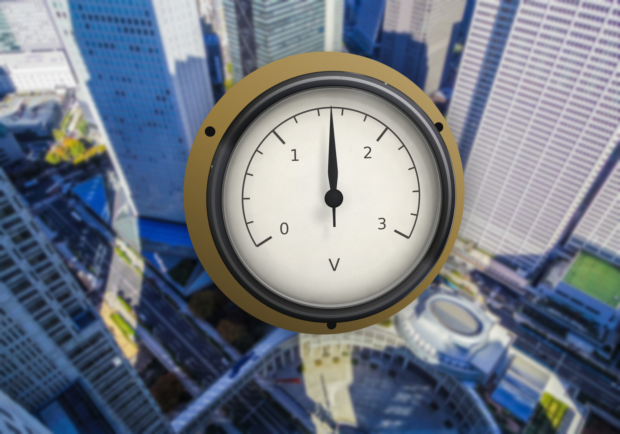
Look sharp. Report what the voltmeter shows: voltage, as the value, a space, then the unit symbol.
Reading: 1.5 V
